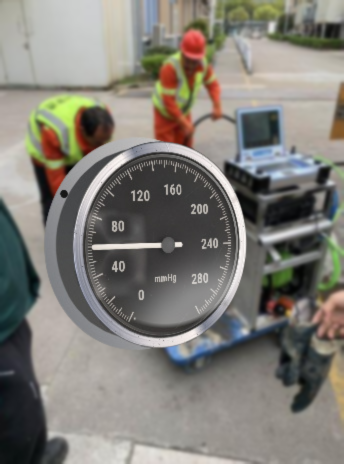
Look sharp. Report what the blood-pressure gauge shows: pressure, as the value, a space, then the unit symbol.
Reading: 60 mmHg
